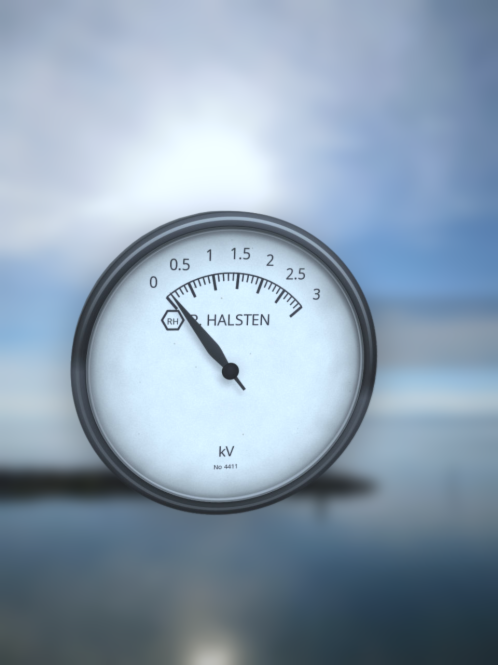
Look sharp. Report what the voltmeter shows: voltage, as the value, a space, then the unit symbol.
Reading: 0.1 kV
